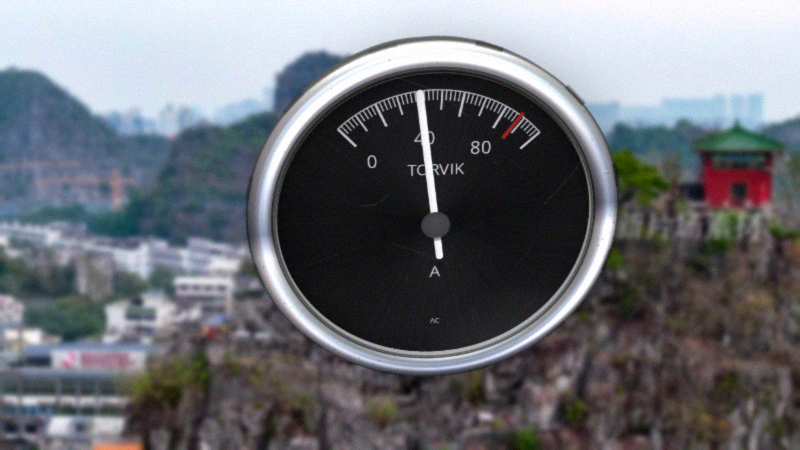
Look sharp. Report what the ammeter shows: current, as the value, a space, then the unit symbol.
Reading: 40 A
